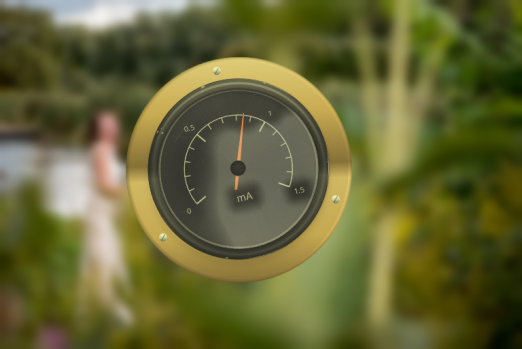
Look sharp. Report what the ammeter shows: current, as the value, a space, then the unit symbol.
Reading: 0.85 mA
